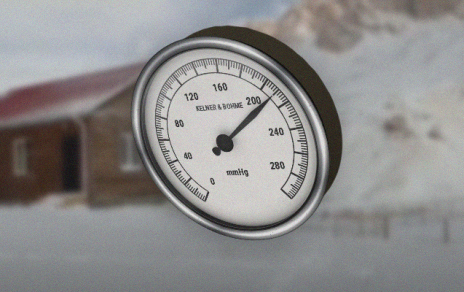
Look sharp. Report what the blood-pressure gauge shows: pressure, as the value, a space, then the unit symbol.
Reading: 210 mmHg
